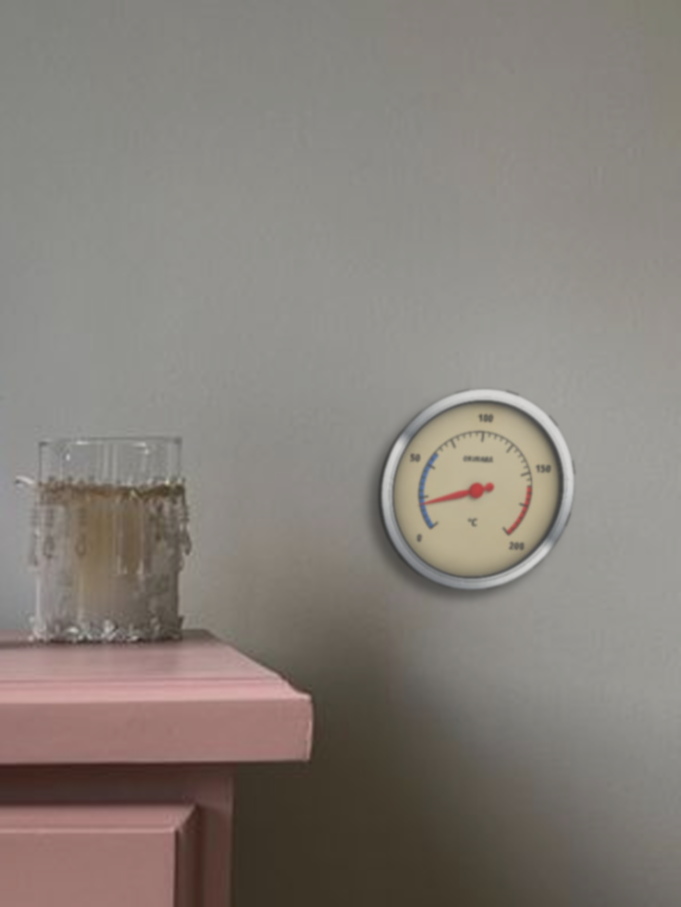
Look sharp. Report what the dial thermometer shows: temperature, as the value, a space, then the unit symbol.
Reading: 20 °C
